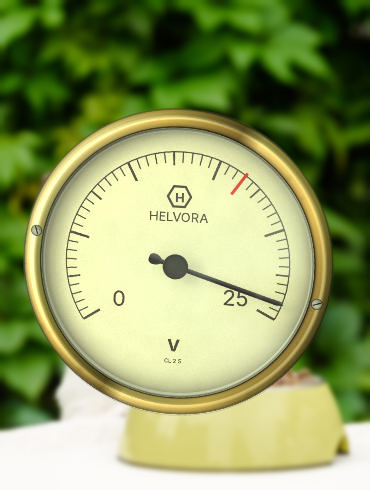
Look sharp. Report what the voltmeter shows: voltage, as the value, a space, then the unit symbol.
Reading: 24 V
